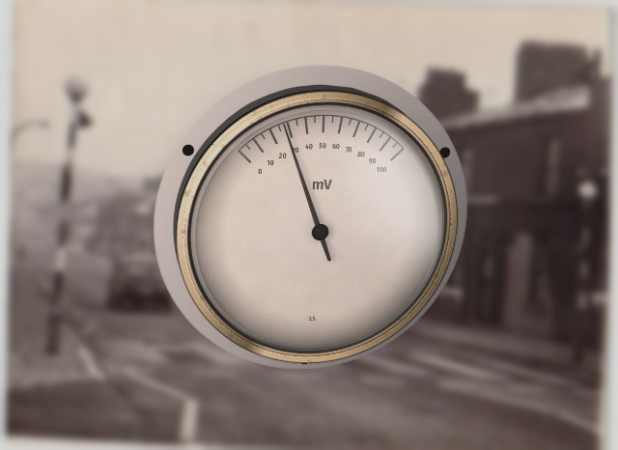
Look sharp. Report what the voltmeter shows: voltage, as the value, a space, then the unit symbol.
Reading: 27.5 mV
